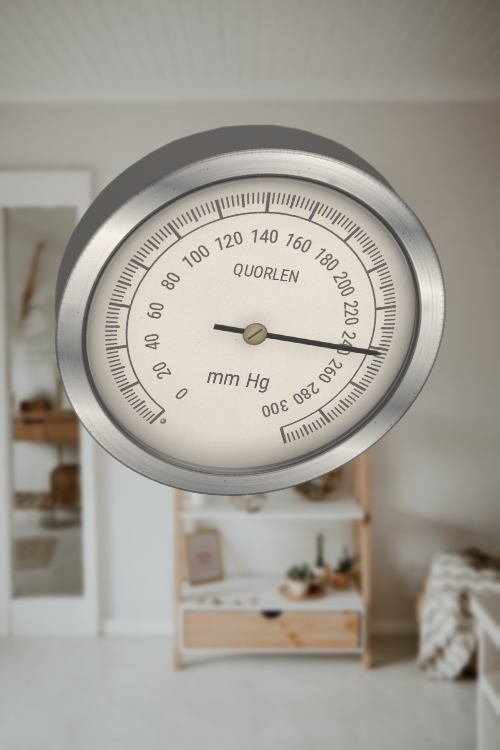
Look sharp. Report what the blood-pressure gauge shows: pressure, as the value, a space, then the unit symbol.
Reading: 240 mmHg
